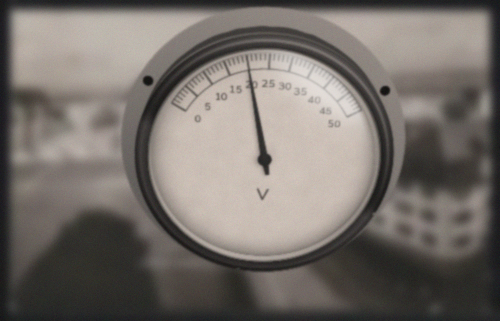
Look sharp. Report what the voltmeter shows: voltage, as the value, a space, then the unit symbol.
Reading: 20 V
